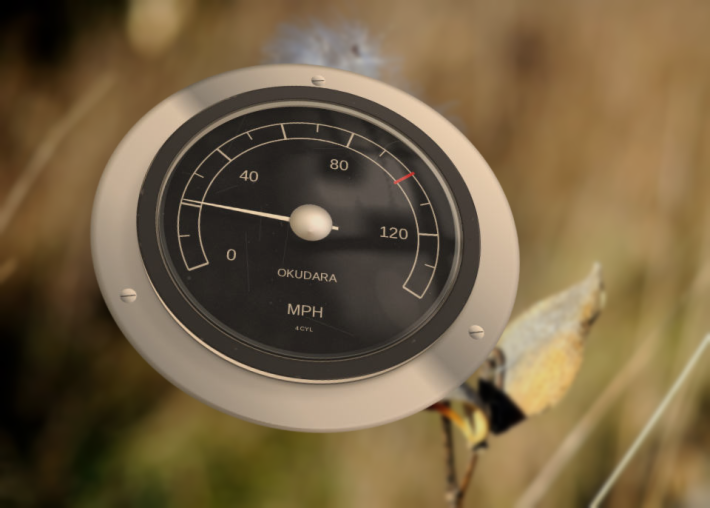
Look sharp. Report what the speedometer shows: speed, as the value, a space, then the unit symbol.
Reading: 20 mph
